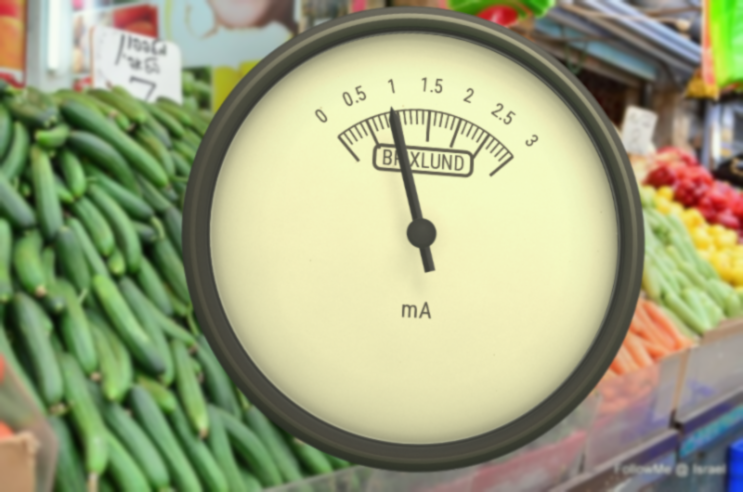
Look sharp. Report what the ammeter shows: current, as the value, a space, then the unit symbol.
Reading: 0.9 mA
